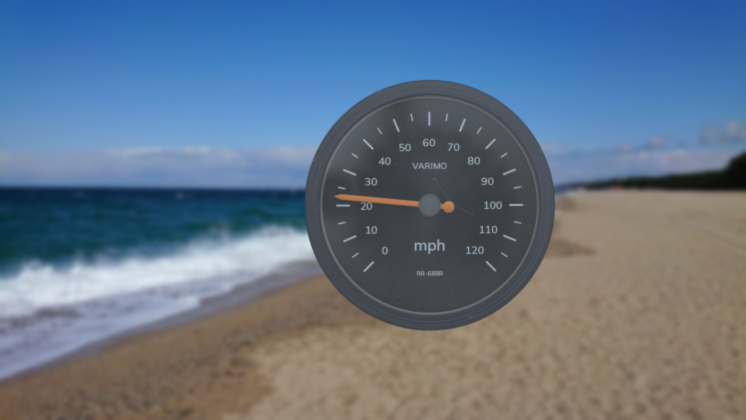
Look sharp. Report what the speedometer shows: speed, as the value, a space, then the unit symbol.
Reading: 22.5 mph
